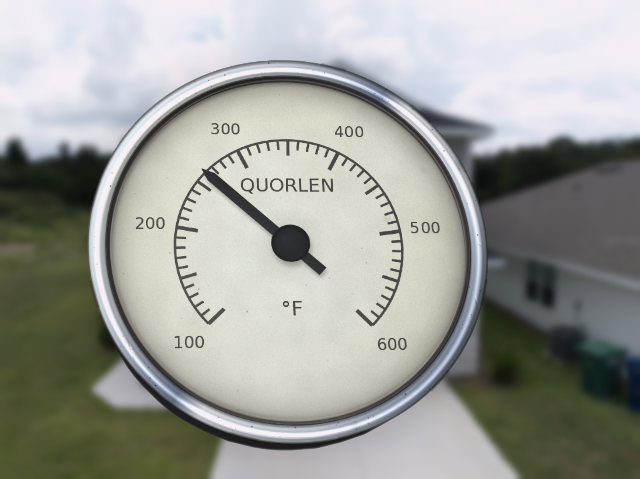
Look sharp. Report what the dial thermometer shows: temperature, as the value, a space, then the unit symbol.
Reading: 260 °F
